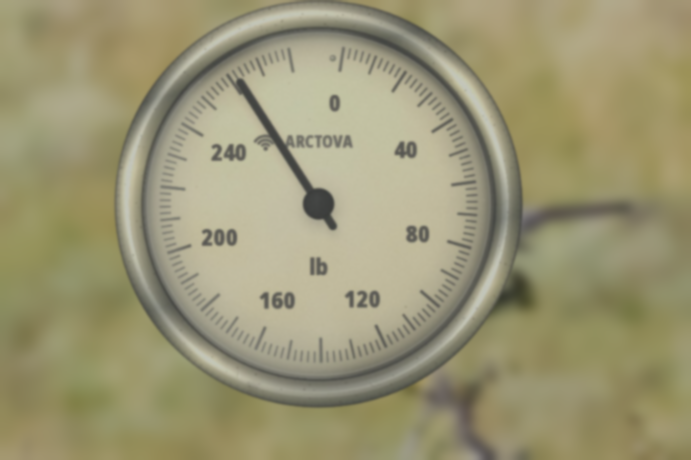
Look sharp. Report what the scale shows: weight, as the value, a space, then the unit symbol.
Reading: 262 lb
